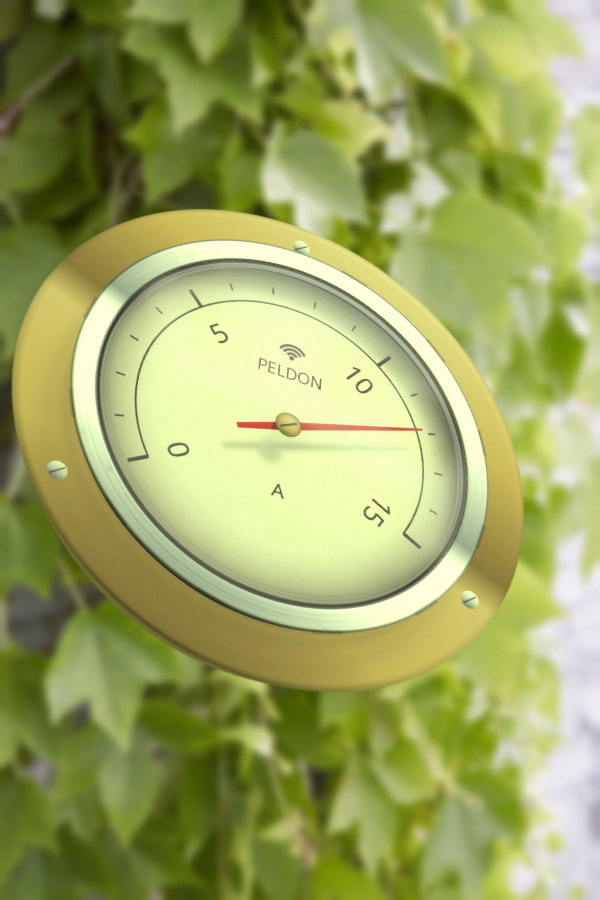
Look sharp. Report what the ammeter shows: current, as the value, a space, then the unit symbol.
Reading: 12 A
